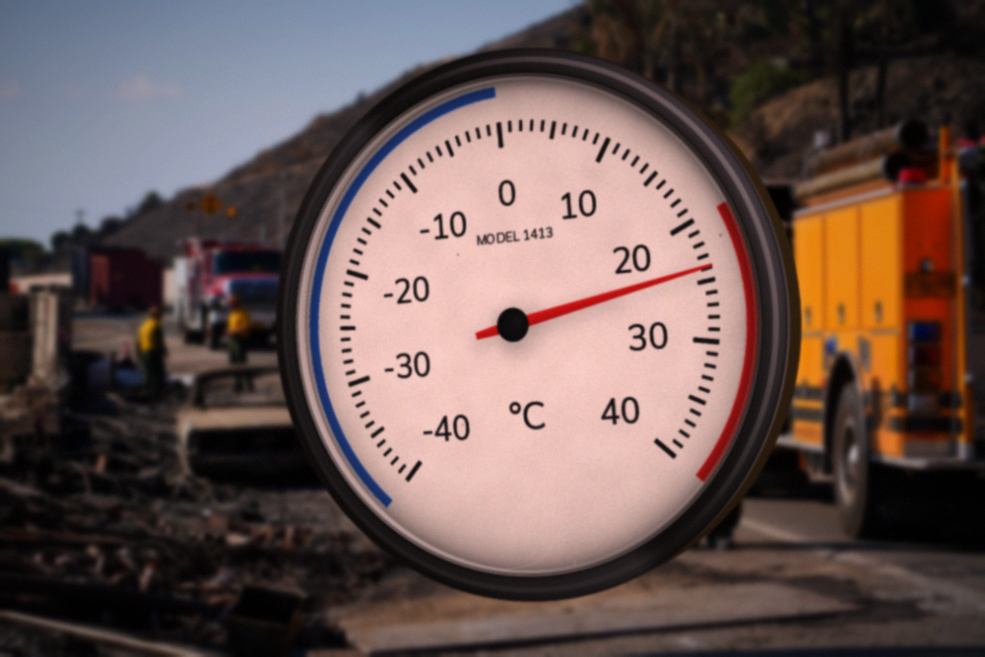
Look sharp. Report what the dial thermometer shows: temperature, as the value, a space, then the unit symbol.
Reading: 24 °C
